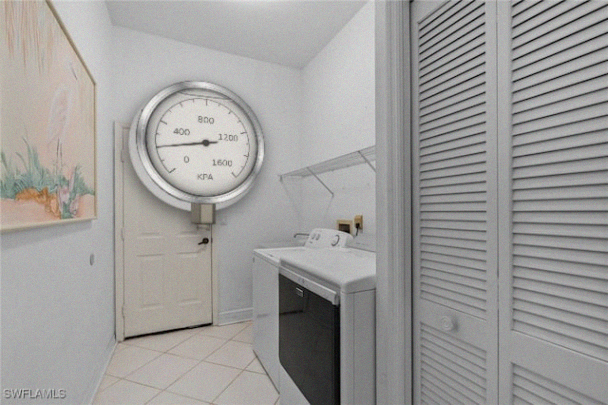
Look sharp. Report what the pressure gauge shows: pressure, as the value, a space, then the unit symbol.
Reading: 200 kPa
